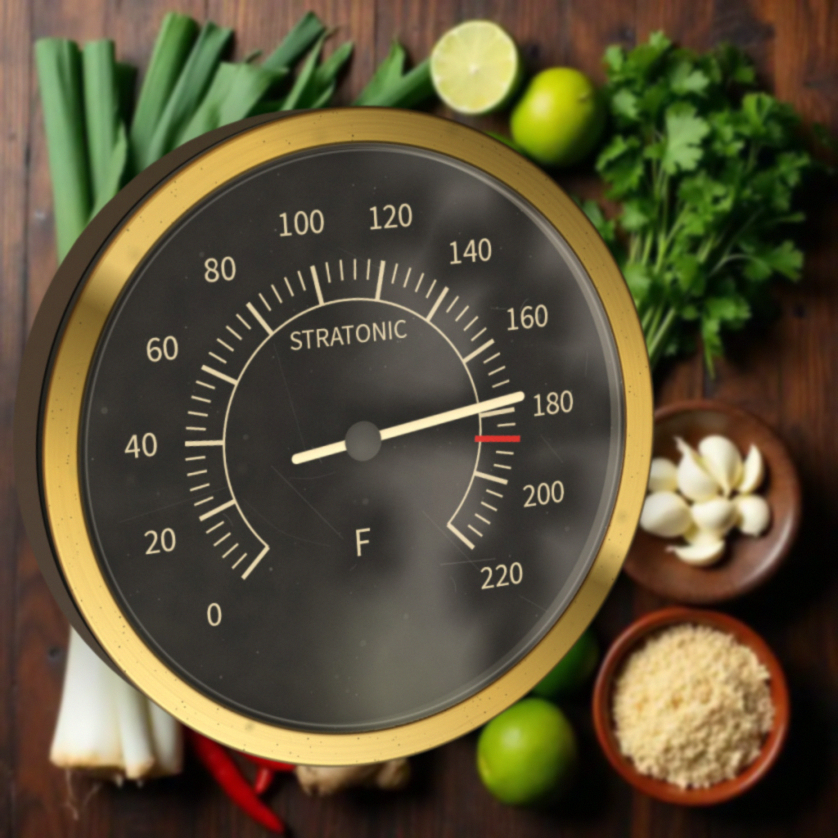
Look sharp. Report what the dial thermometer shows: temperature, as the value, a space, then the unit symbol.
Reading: 176 °F
